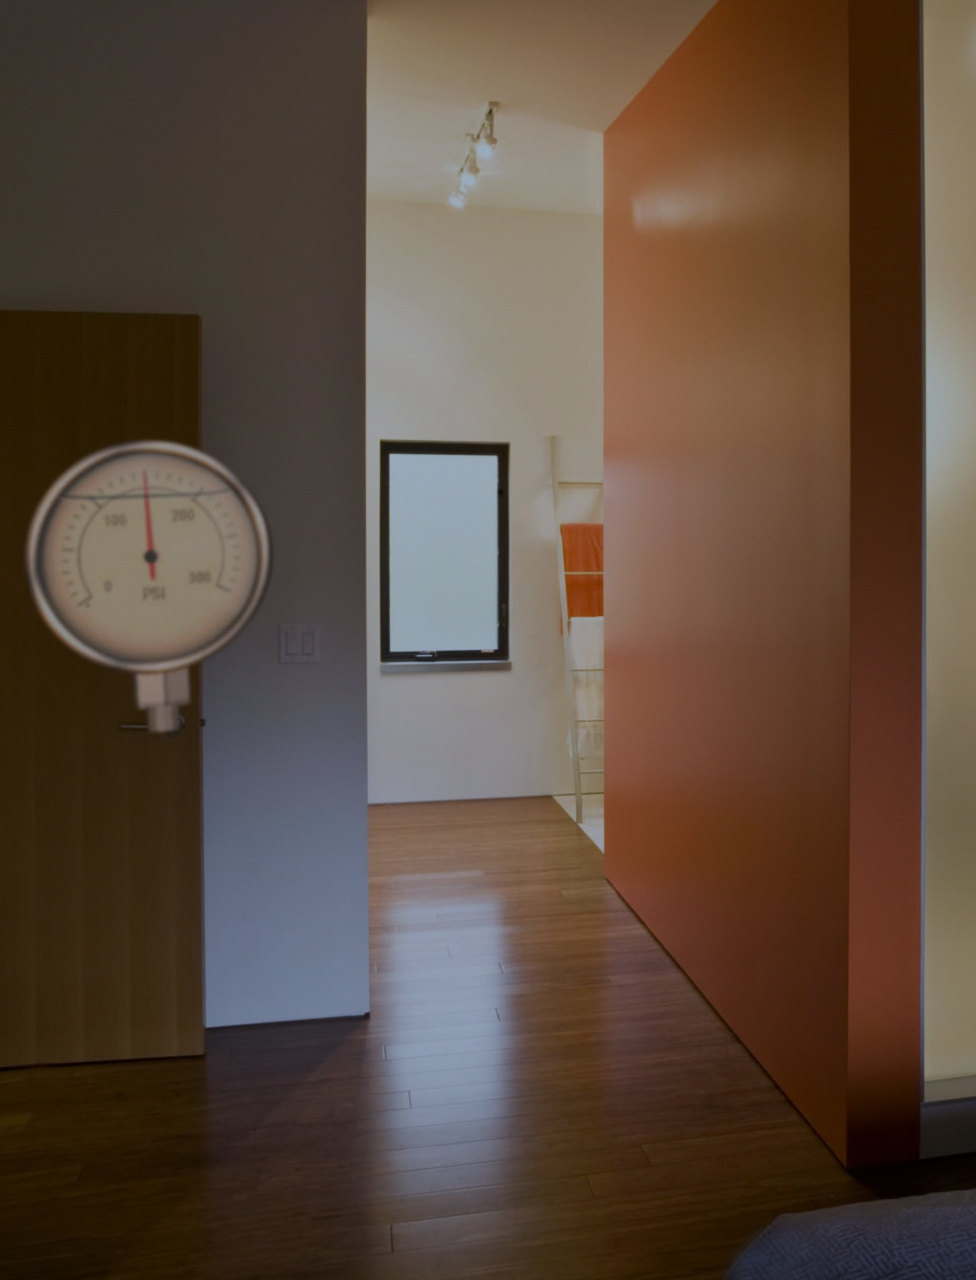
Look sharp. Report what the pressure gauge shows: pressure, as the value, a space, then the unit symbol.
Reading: 150 psi
